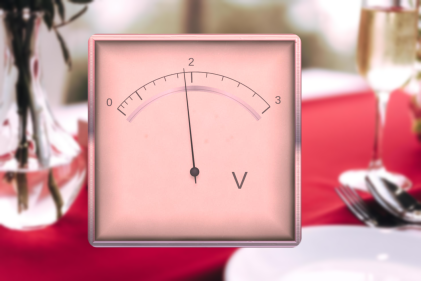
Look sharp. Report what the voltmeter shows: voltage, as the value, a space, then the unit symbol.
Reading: 1.9 V
